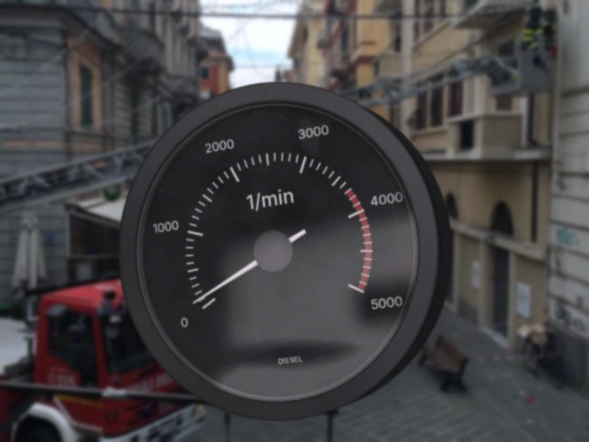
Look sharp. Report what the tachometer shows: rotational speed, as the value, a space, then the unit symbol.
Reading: 100 rpm
